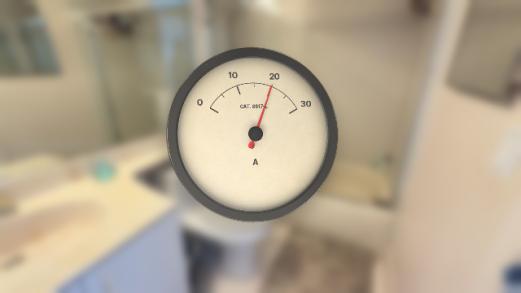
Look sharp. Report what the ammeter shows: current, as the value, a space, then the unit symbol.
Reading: 20 A
